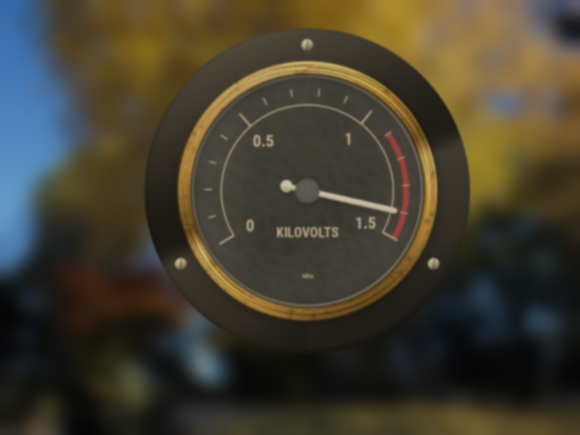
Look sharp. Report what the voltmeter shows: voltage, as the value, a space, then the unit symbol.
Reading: 1.4 kV
